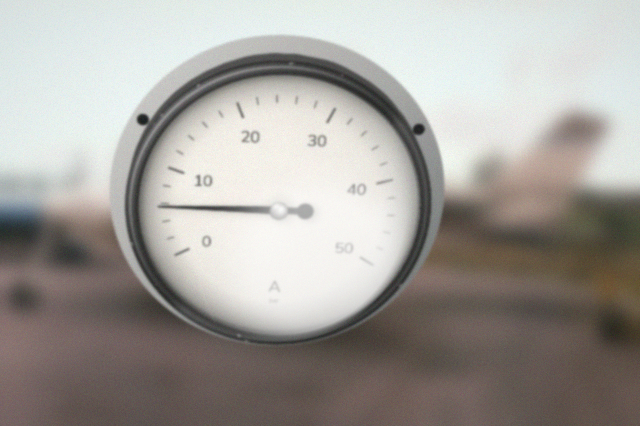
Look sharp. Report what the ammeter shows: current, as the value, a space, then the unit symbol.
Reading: 6 A
